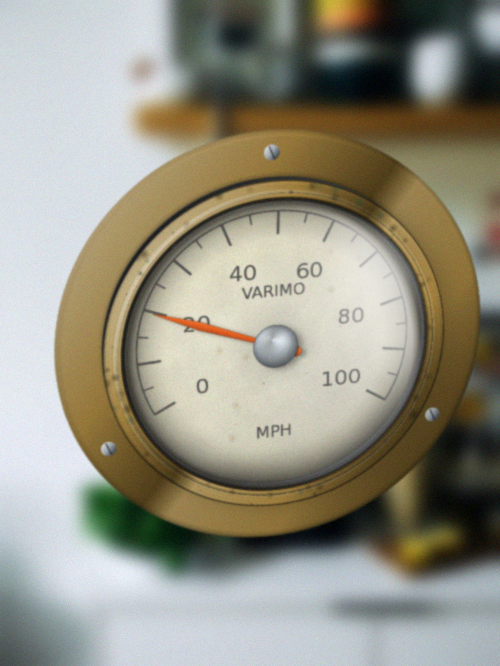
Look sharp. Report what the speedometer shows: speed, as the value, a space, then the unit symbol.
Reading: 20 mph
